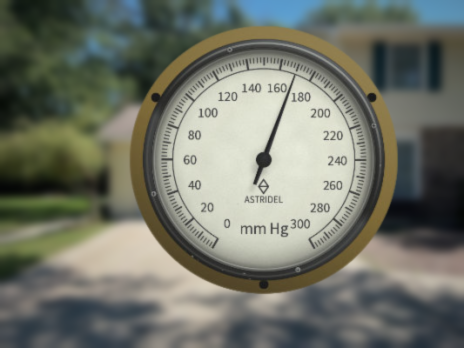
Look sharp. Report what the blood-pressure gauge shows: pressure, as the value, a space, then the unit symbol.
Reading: 170 mmHg
